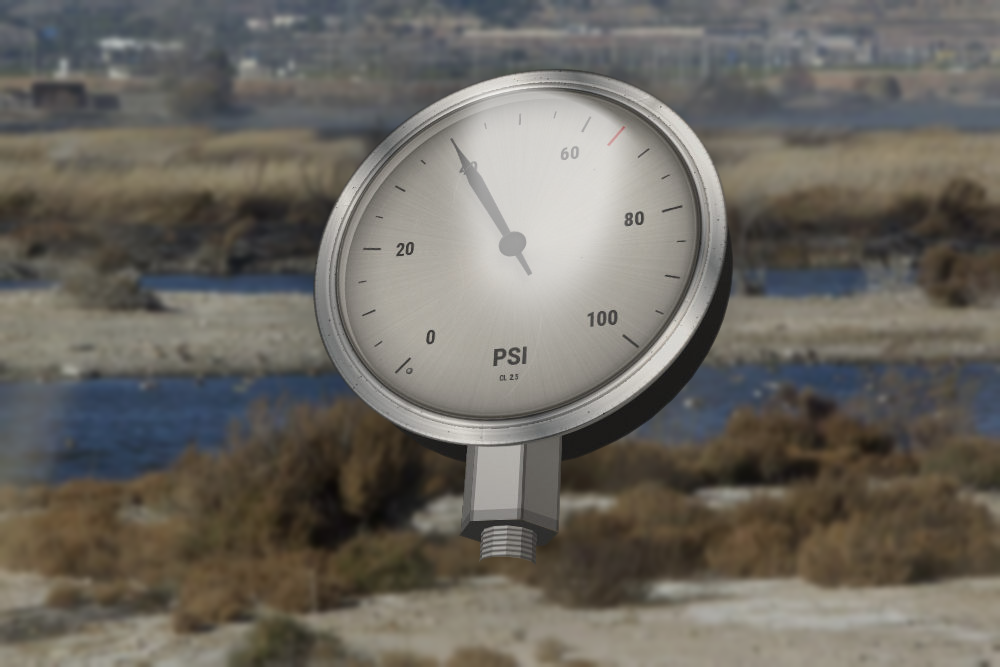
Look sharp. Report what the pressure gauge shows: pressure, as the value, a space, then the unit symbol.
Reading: 40 psi
